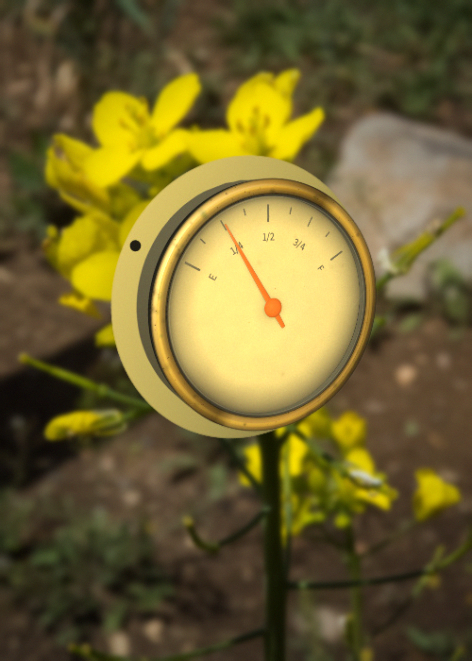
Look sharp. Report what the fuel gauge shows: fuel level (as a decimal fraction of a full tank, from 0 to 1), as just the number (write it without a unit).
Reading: 0.25
